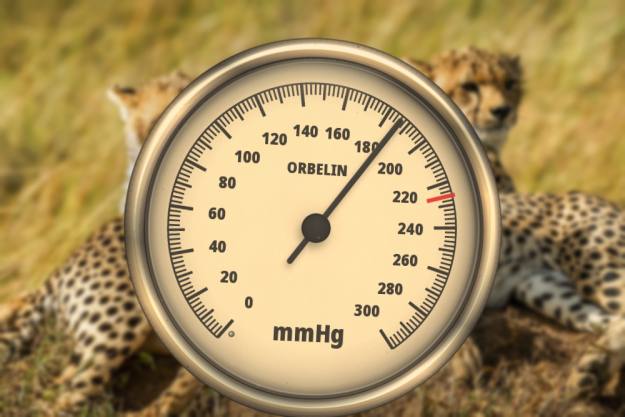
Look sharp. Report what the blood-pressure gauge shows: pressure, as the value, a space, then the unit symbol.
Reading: 186 mmHg
